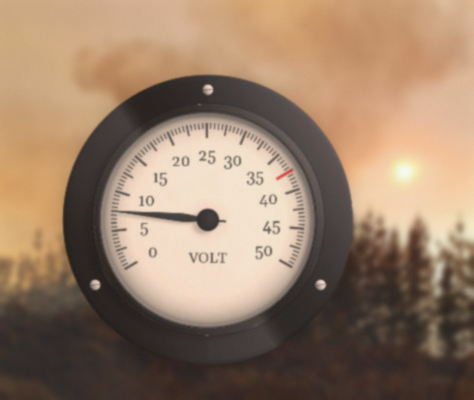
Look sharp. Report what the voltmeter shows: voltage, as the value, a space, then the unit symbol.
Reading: 7.5 V
